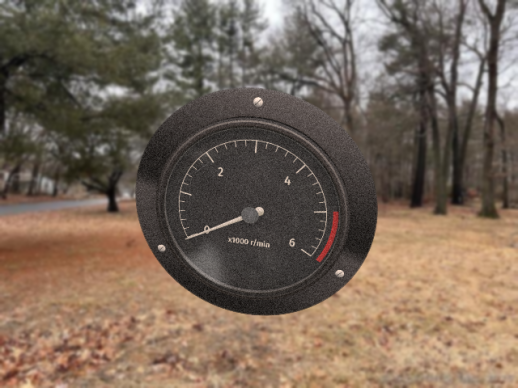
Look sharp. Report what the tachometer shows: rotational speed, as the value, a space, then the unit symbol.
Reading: 0 rpm
